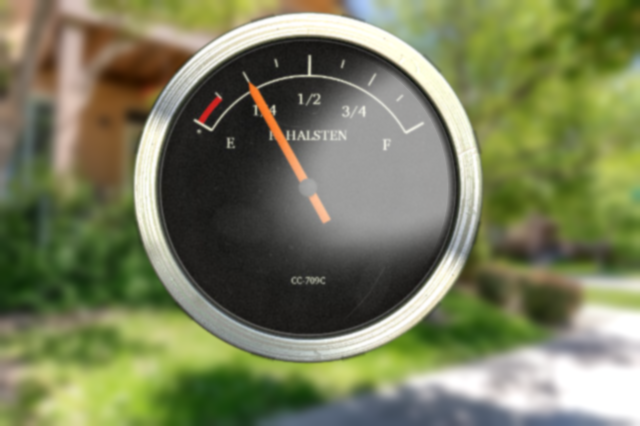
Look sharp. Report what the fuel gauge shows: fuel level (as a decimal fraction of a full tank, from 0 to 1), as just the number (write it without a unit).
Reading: 0.25
